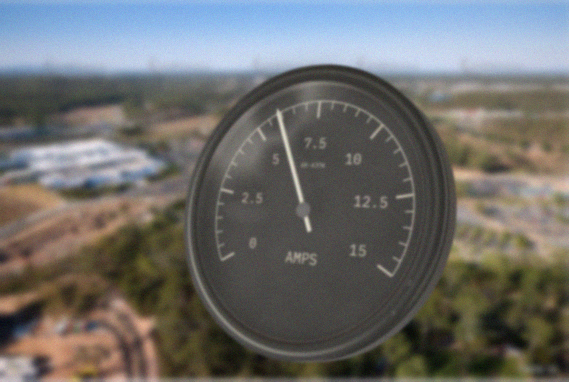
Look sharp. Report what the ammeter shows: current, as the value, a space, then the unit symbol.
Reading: 6 A
